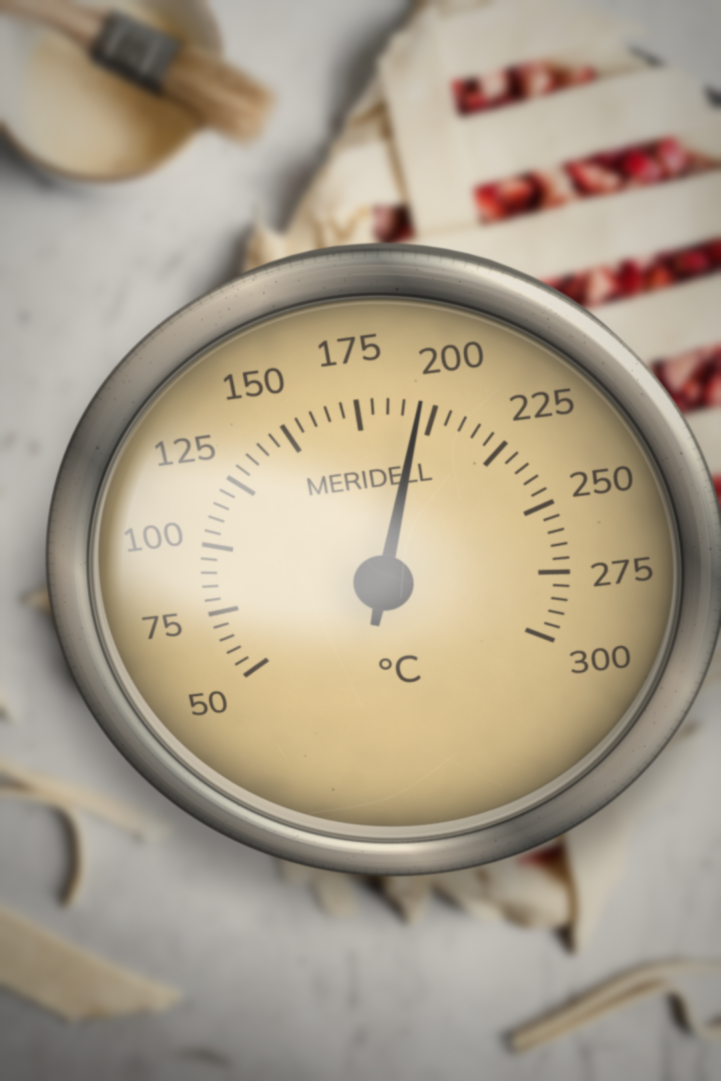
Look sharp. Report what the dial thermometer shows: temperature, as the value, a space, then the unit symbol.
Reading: 195 °C
